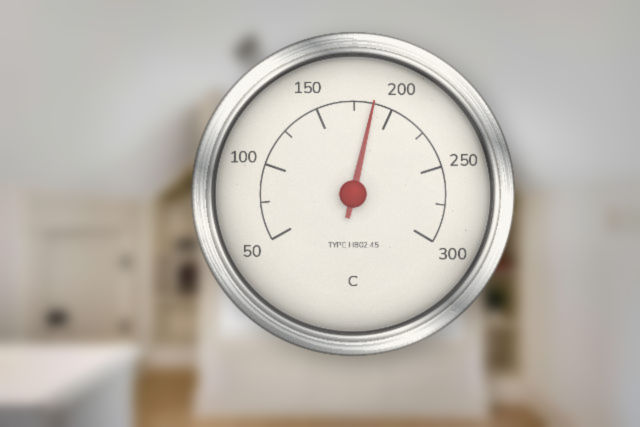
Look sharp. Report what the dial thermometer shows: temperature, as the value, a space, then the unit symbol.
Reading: 187.5 °C
